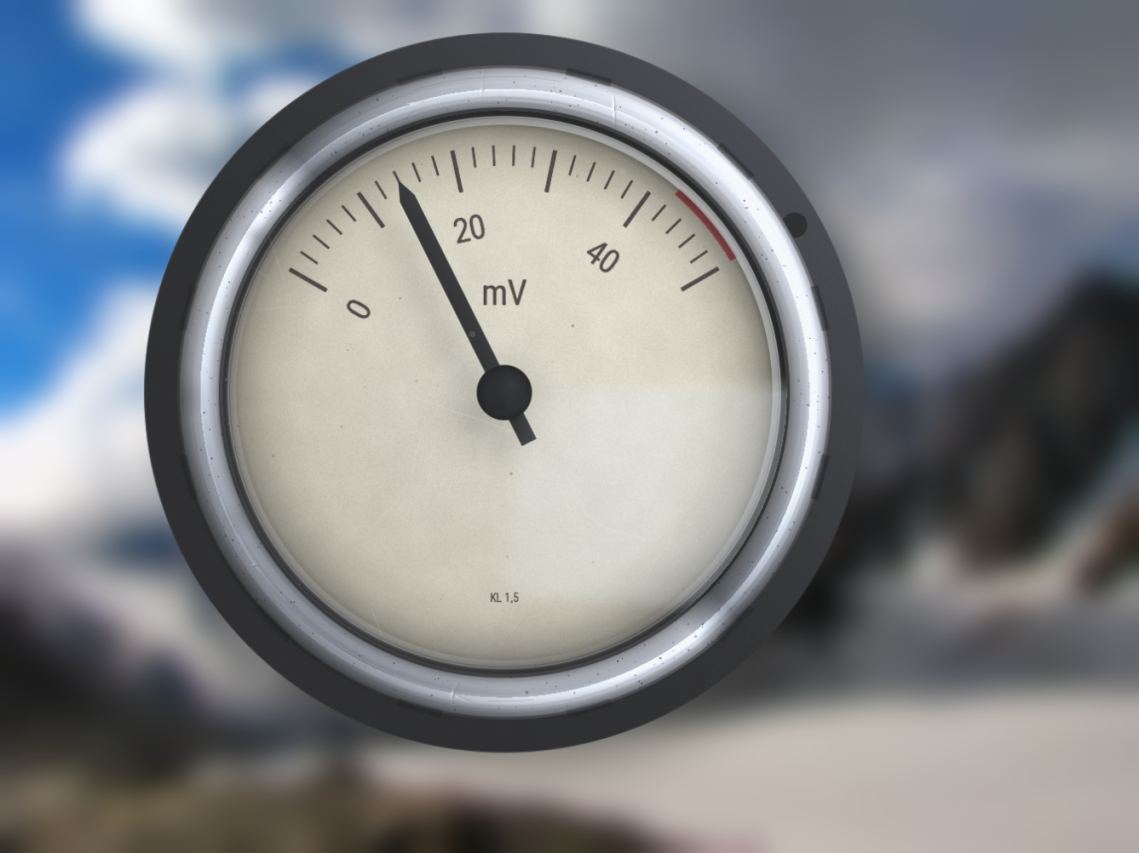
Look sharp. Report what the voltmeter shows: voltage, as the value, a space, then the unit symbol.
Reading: 14 mV
